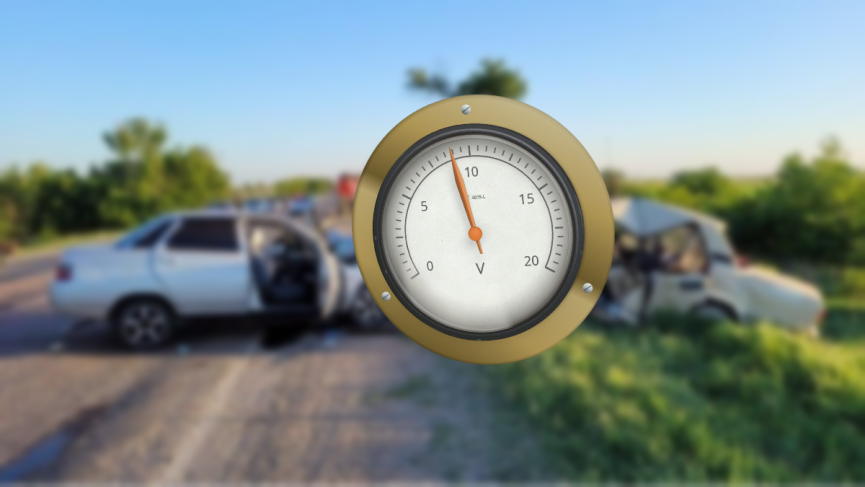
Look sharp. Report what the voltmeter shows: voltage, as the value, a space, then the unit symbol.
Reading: 9 V
